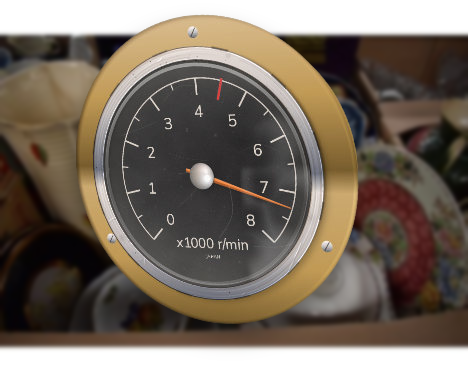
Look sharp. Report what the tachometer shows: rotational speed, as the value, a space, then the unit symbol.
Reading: 7250 rpm
